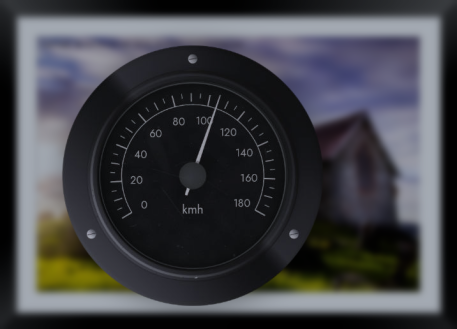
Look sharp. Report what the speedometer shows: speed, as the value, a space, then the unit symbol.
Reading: 105 km/h
